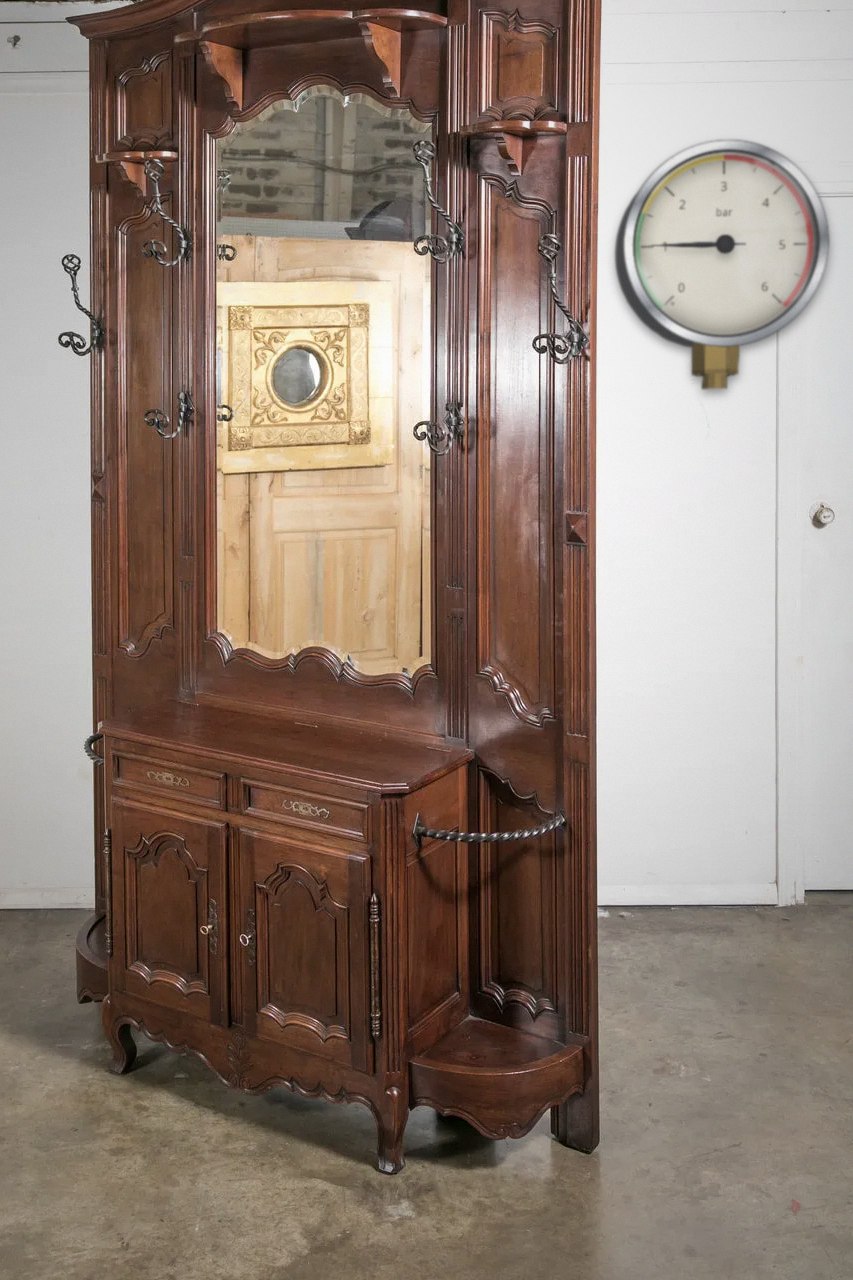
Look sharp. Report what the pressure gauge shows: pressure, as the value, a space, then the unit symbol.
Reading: 1 bar
